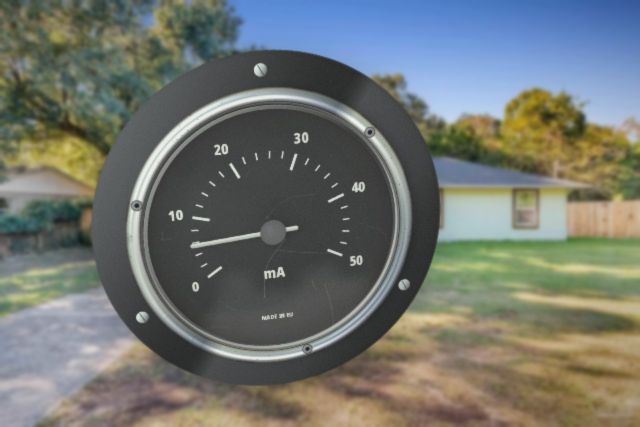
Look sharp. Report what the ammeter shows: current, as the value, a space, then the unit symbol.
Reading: 6 mA
